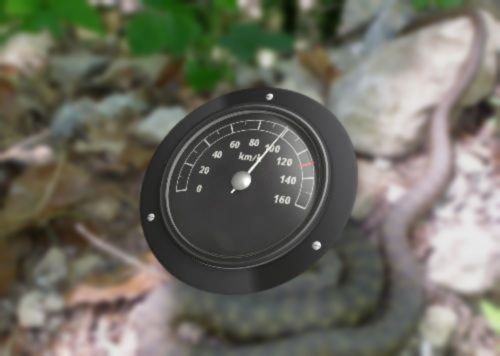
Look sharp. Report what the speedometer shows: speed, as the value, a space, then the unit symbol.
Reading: 100 km/h
